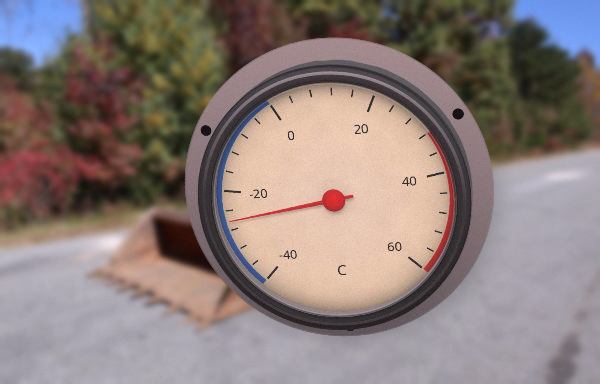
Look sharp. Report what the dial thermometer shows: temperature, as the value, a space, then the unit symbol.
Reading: -26 °C
